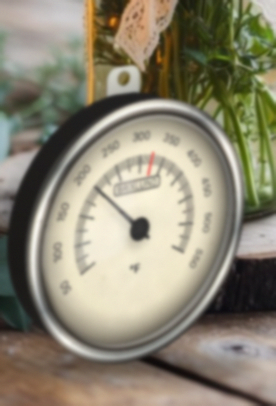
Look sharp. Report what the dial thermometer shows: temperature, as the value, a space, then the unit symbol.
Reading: 200 °F
